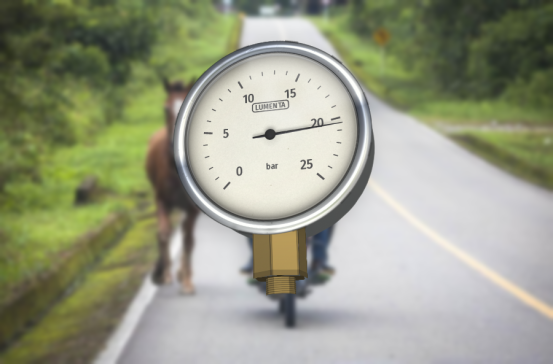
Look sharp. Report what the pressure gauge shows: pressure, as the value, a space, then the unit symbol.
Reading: 20.5 bar
